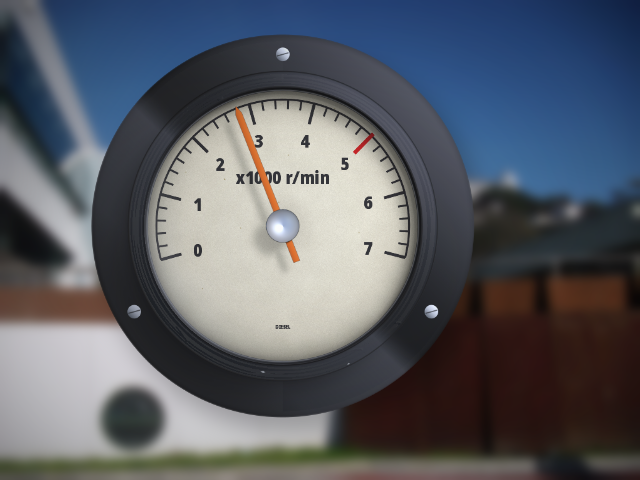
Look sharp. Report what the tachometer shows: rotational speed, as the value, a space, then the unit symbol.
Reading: 2800 rpm
